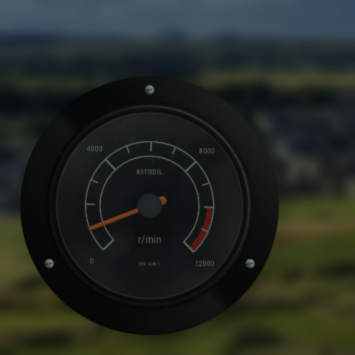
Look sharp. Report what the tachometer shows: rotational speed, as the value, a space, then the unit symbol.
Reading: 1000 rpm
